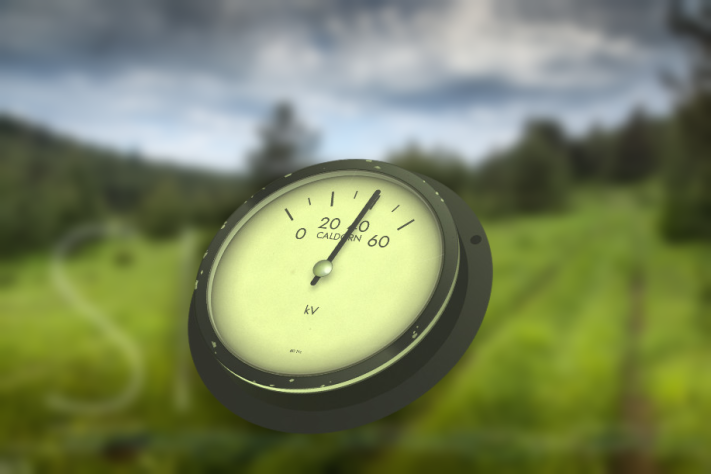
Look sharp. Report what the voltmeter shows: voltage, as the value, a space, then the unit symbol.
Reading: 40 kV
